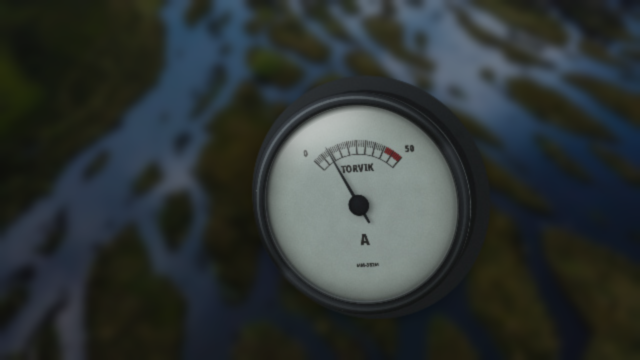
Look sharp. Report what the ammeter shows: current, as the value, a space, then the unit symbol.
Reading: 10 A
